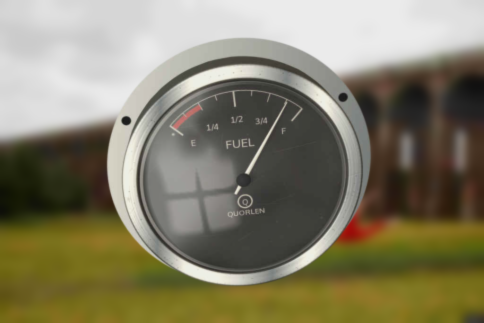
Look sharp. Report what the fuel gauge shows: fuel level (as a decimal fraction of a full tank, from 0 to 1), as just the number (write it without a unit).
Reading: 0.875
